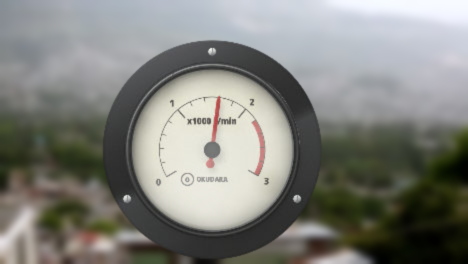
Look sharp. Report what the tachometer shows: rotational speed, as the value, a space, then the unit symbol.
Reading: 1600 rpm
